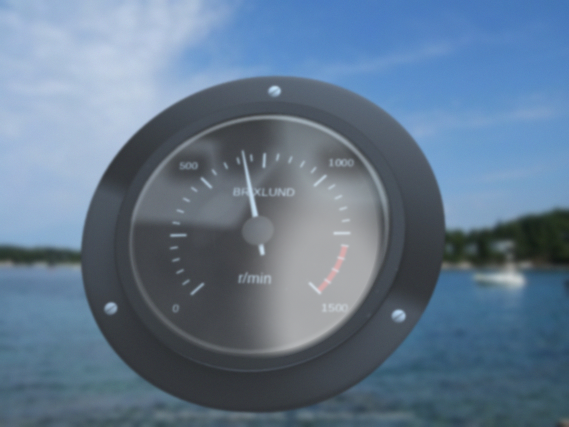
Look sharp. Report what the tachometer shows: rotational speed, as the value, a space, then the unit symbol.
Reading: 675 rpm
